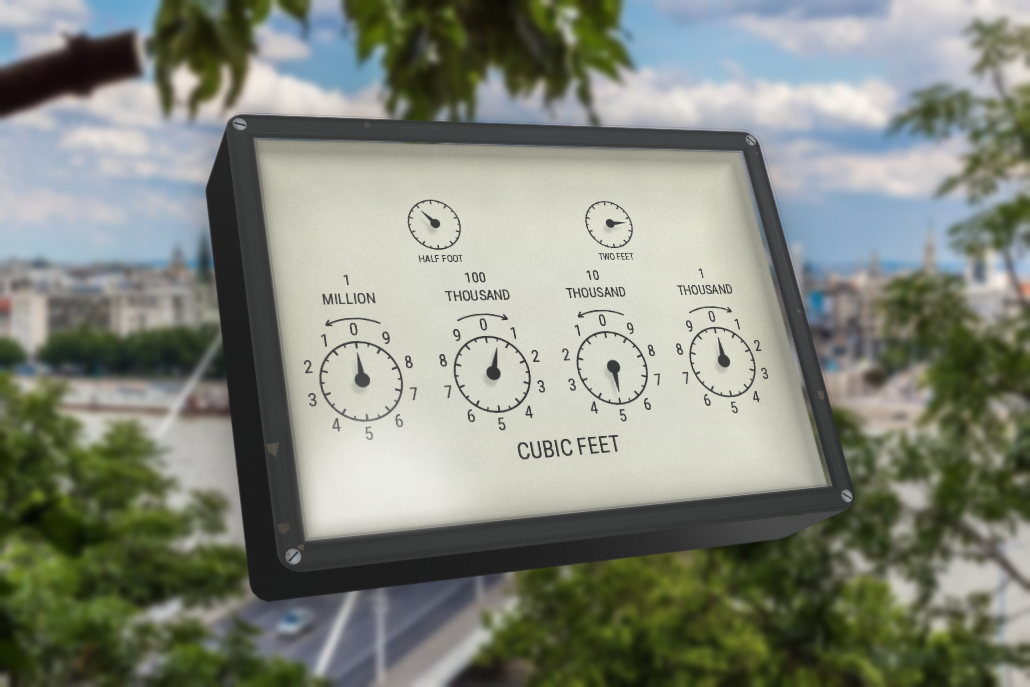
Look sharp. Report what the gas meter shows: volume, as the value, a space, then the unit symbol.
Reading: 5000 ft³
